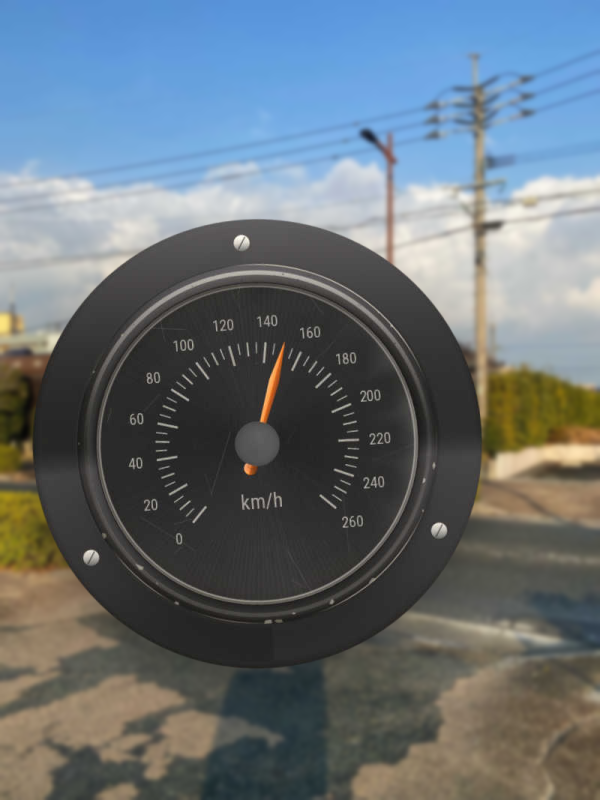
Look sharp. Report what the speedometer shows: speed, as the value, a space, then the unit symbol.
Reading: 150 km/h
